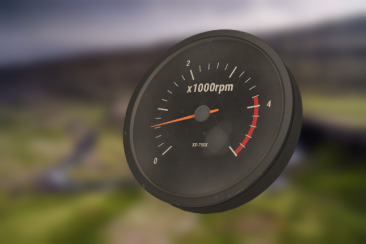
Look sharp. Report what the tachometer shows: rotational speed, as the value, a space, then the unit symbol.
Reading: 600 rpm
